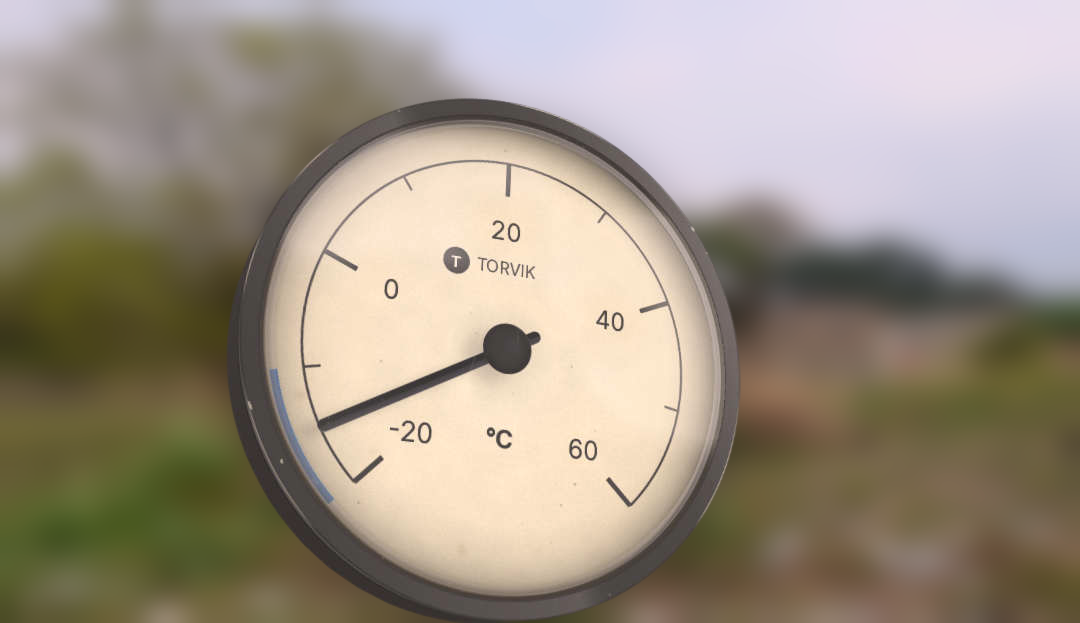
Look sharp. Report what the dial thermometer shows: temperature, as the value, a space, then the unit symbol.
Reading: -15 °C
